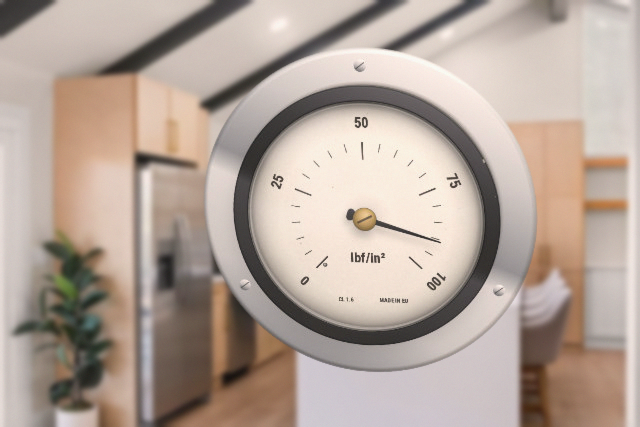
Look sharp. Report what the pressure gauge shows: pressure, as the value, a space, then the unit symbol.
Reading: 90 psi
